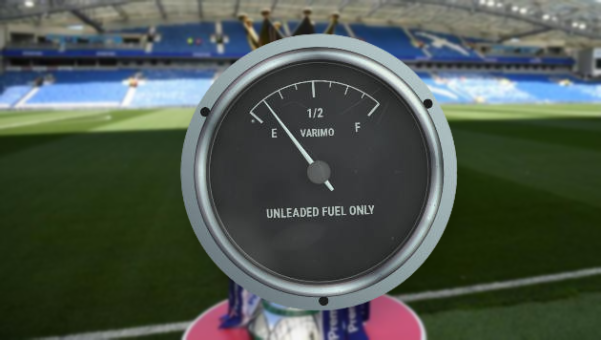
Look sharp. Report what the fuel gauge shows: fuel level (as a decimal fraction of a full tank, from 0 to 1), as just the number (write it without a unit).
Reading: 0.125
